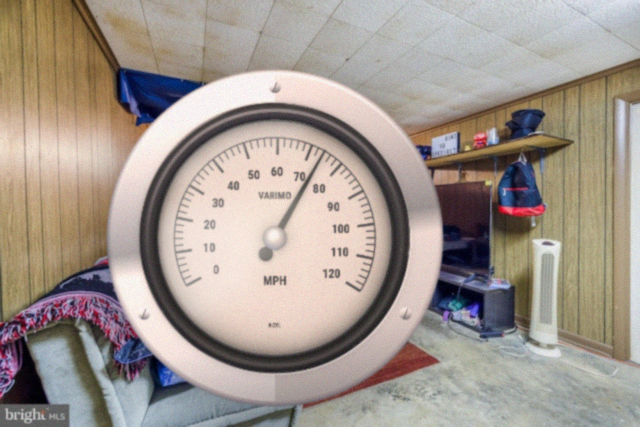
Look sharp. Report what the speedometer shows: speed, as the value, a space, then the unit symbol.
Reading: 74 mph
